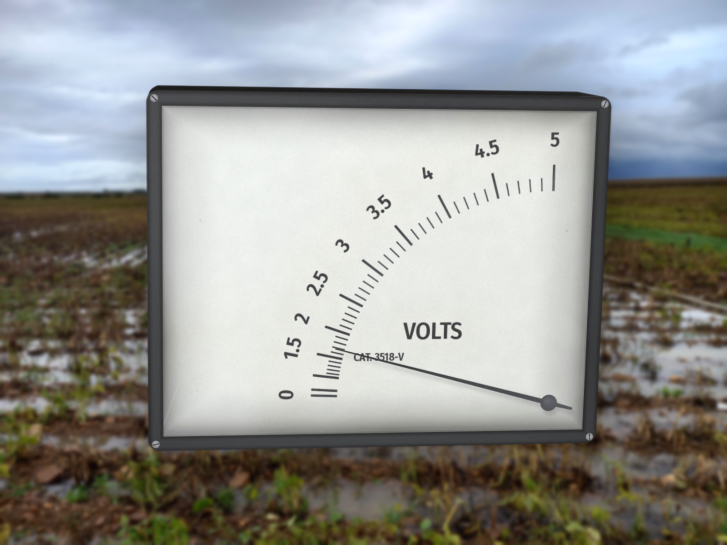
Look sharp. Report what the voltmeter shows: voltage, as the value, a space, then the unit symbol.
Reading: 1.7 V
